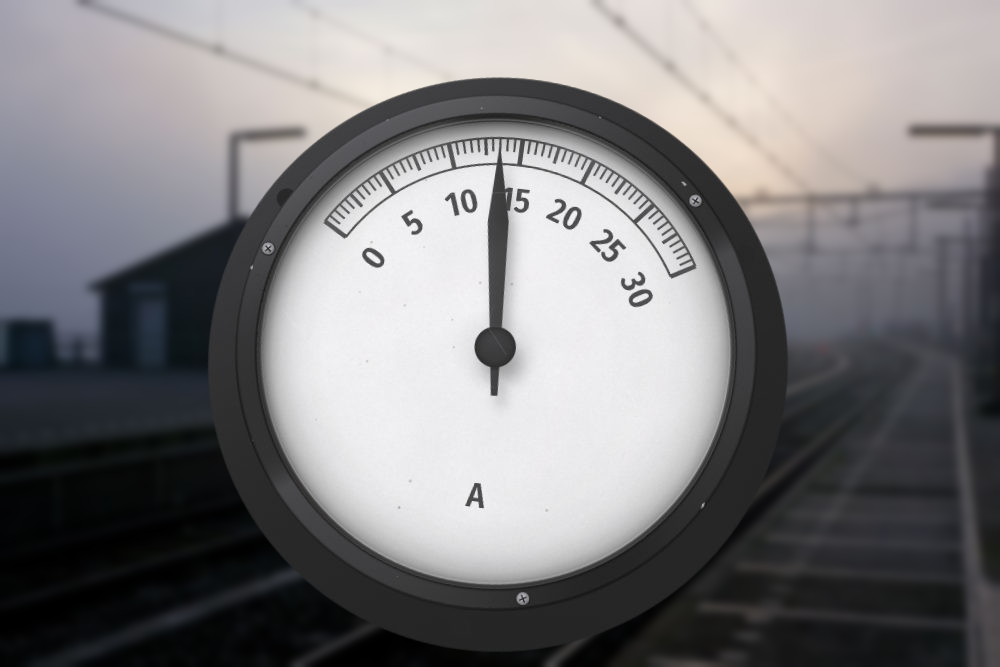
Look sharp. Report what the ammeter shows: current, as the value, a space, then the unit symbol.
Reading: 13.5 A
